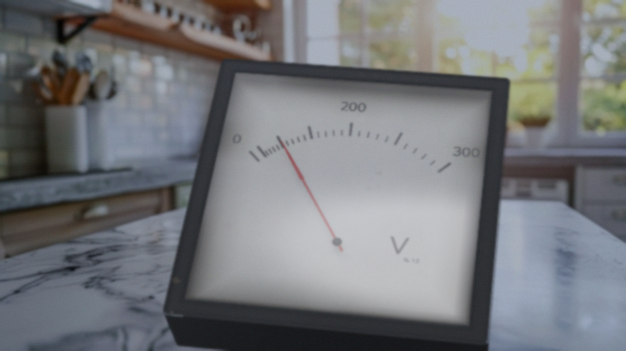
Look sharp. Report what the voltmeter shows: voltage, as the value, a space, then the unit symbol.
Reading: 100 V
